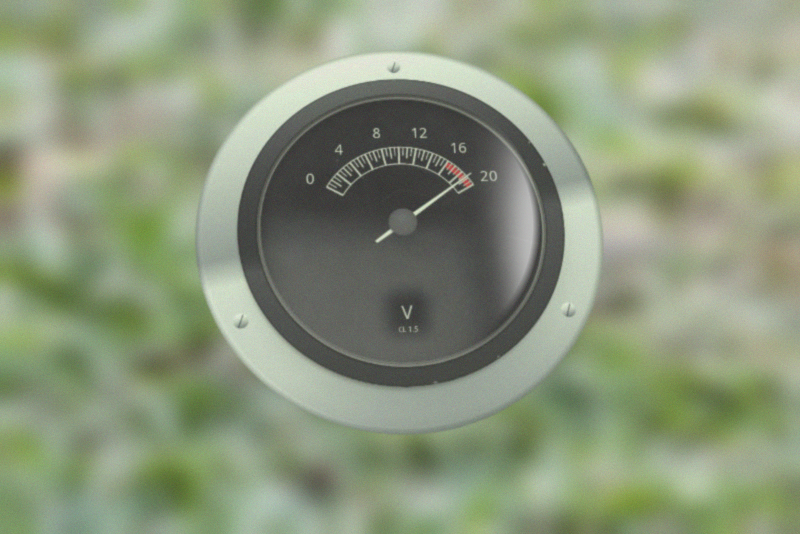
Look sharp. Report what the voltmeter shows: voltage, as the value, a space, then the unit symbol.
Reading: 19 V
